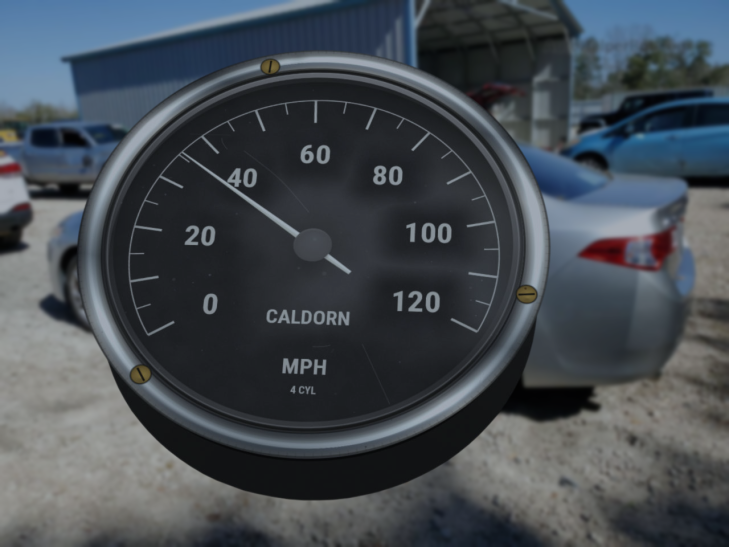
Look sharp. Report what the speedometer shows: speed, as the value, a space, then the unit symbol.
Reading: 35 mph
